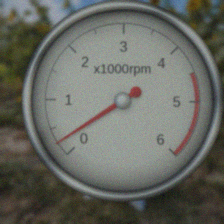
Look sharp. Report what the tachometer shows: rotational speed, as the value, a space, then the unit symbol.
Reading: 250 rpm
